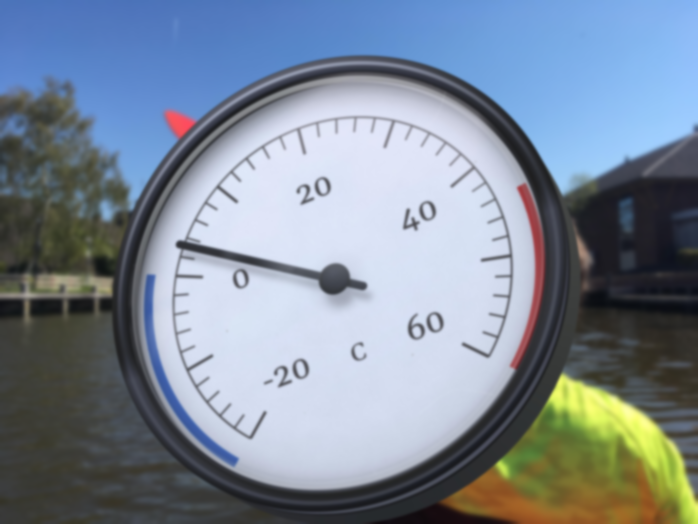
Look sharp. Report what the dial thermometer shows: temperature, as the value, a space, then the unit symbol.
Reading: 3 °C
